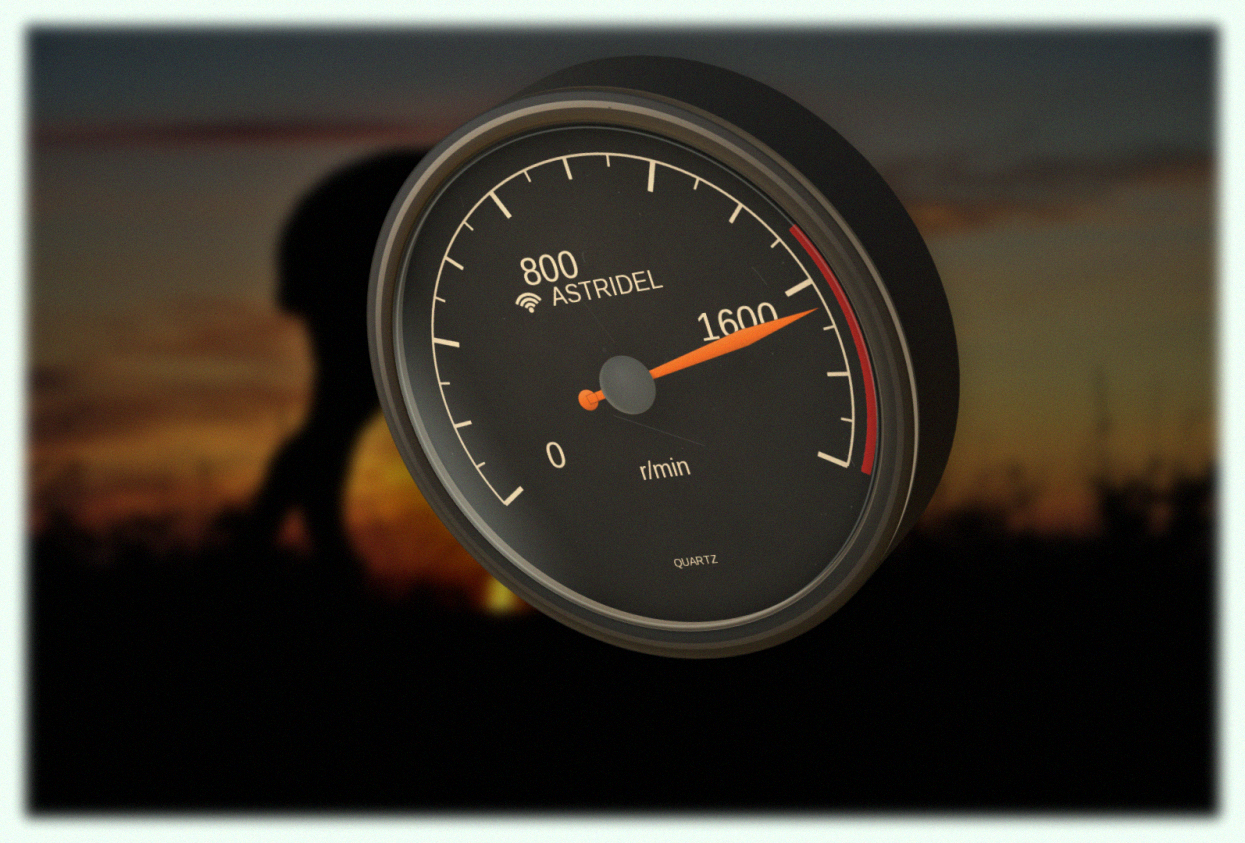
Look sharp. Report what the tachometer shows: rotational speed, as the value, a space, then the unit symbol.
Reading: 1650 rpm
